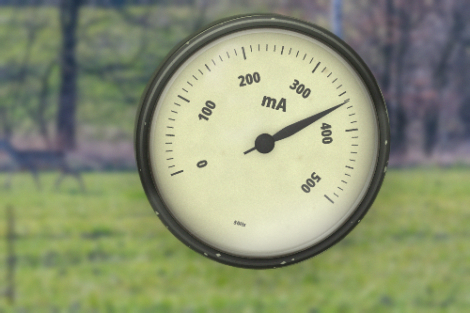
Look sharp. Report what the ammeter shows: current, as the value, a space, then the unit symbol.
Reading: 360 mA
